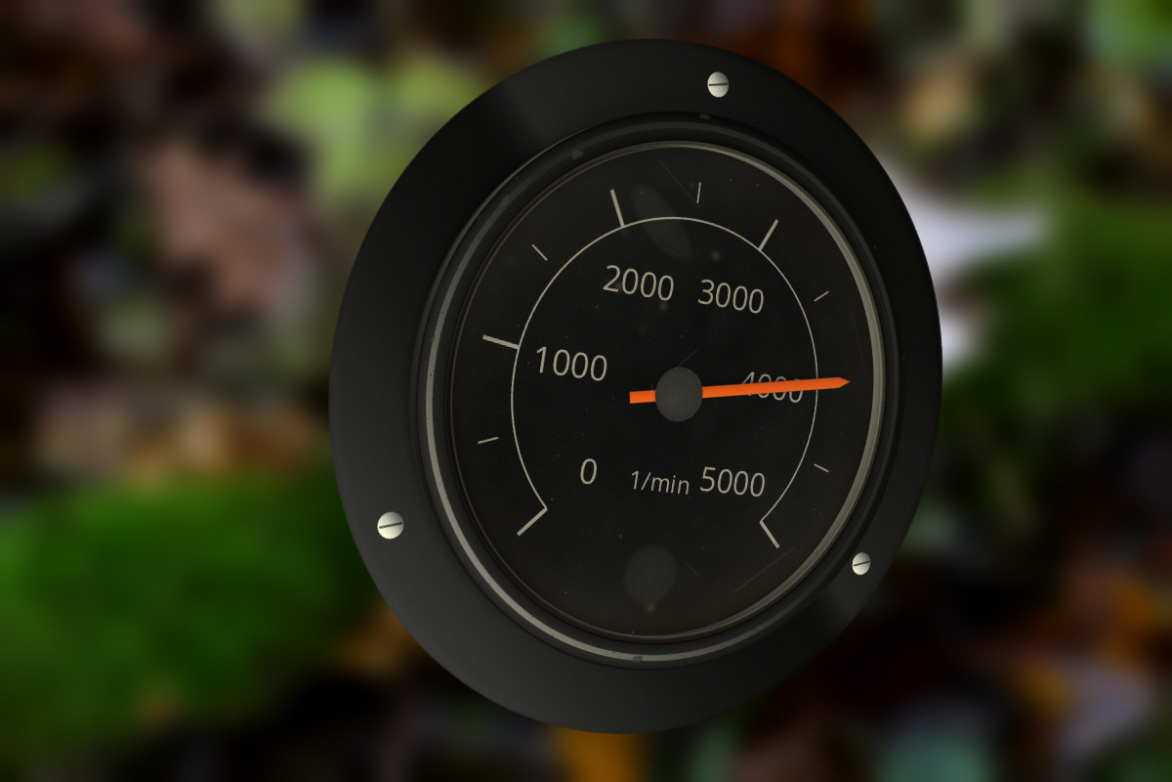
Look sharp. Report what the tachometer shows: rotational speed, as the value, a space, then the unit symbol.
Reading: 4000 rpm
